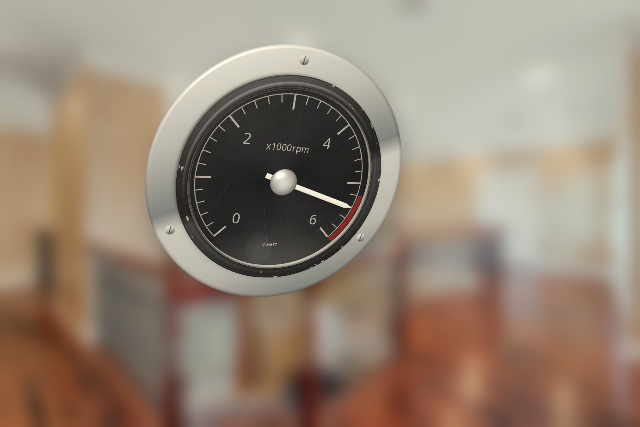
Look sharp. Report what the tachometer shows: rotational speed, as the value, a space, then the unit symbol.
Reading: 5400 rpm
